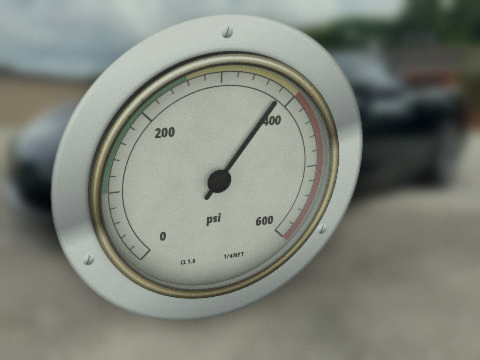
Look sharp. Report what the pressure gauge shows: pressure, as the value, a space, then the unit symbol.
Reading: 380 psi
